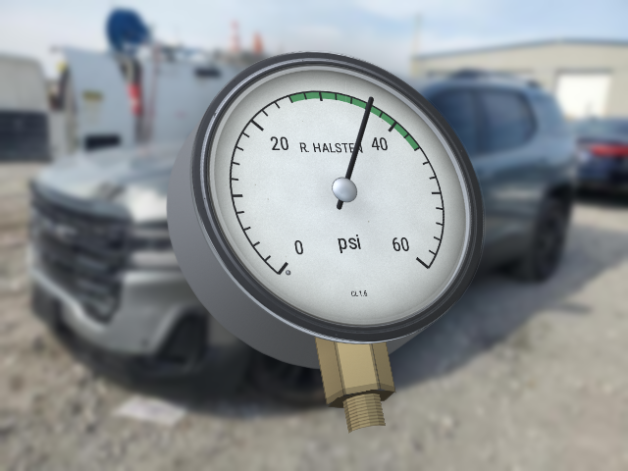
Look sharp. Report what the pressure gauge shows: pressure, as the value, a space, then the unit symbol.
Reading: 36 psi
